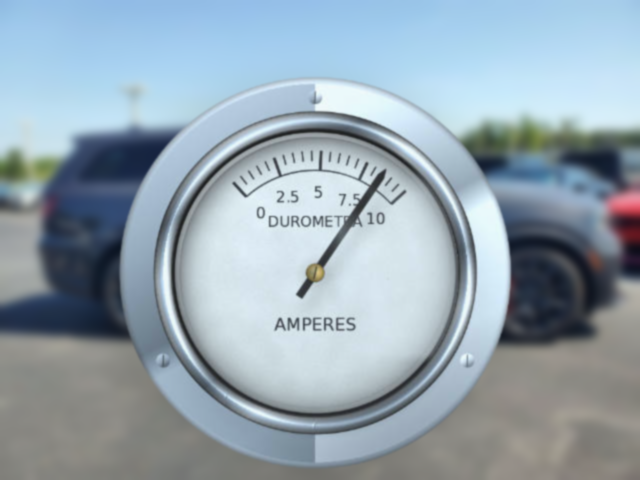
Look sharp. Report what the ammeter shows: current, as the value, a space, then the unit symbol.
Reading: 8.5 A
